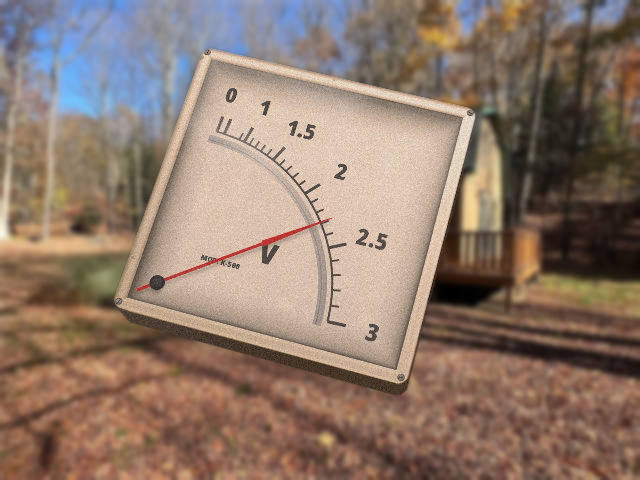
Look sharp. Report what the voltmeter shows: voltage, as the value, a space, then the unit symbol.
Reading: 2.3 V
